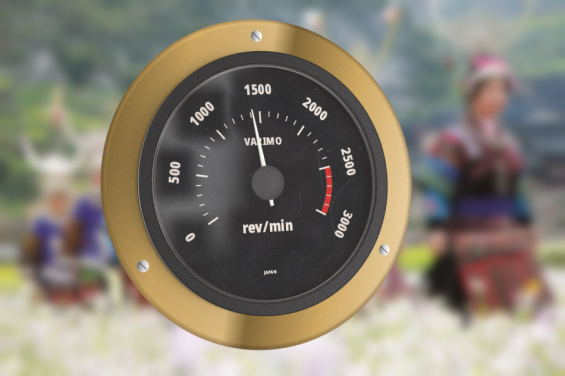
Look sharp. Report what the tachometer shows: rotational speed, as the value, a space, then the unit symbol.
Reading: 1400 rpm
